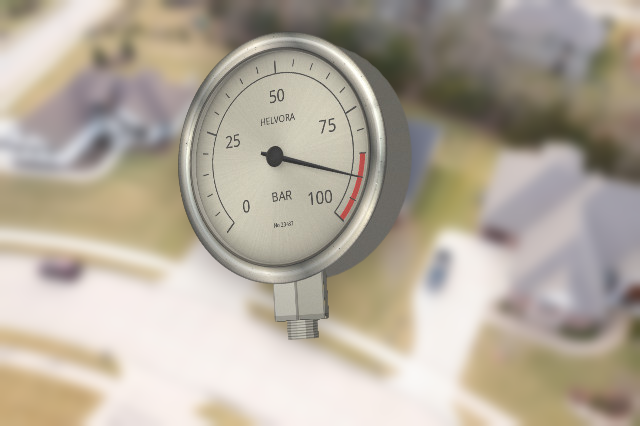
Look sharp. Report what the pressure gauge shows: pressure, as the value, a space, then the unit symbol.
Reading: 90 bar
